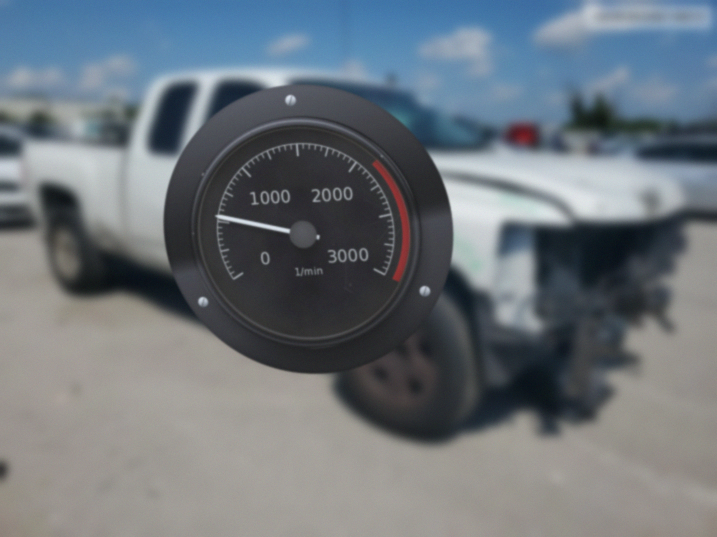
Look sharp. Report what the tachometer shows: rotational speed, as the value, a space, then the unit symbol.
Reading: 550 rpm
